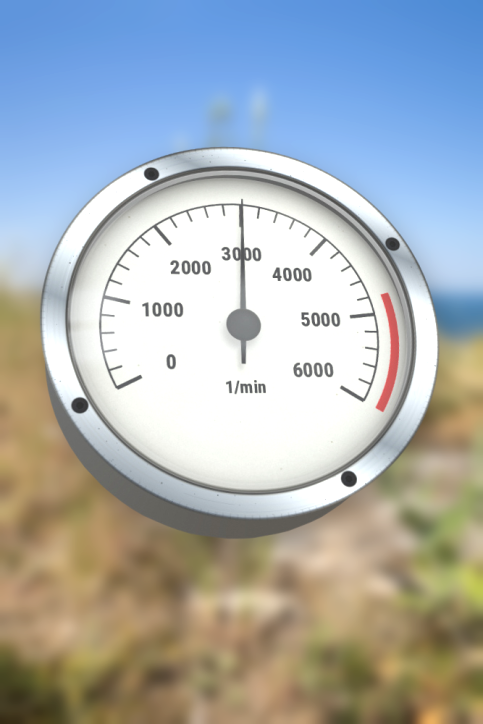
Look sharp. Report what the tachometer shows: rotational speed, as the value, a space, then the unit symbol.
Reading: 3000 rpm
